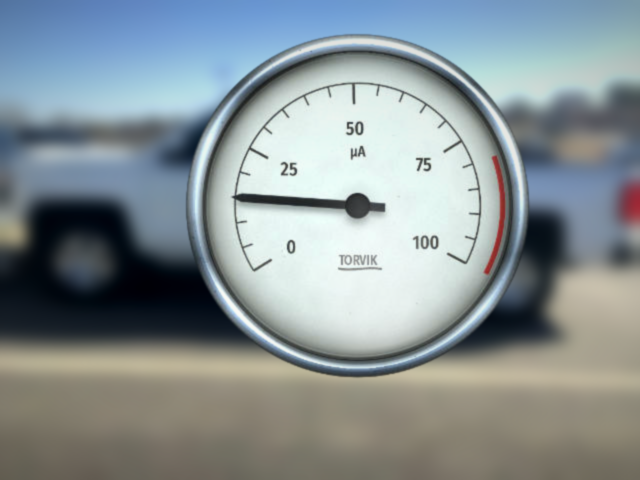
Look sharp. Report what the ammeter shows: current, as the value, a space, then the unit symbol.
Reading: 15 µA
